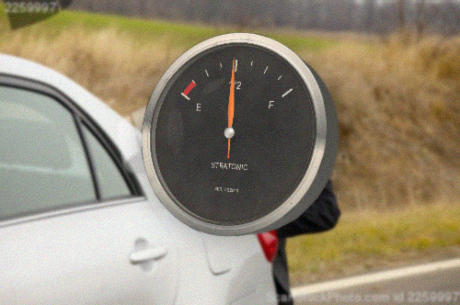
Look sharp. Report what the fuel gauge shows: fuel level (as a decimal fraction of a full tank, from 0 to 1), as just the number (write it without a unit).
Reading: 0.5
